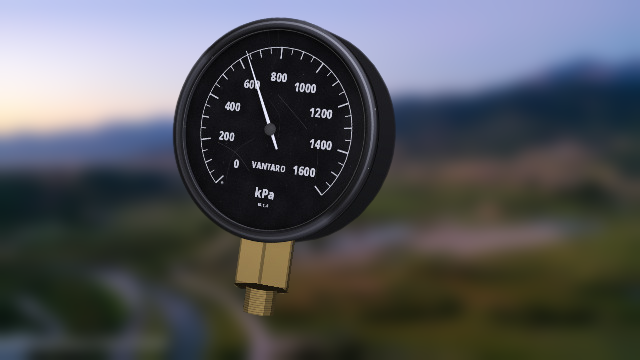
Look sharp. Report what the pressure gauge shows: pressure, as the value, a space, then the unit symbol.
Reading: 650 kPa
